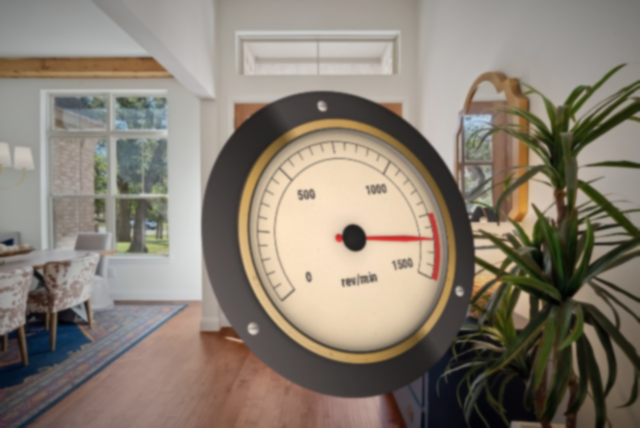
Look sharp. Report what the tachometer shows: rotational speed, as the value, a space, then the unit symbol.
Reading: 1350 rpm
